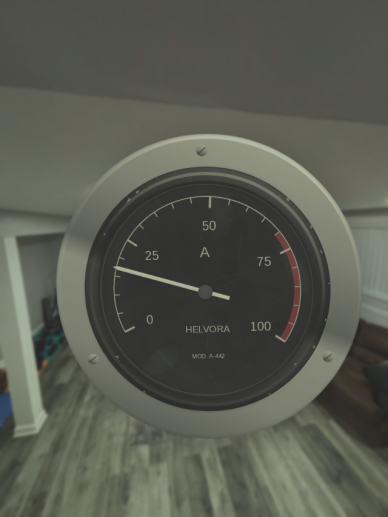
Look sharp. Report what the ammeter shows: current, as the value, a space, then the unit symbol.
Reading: 17.5 A
